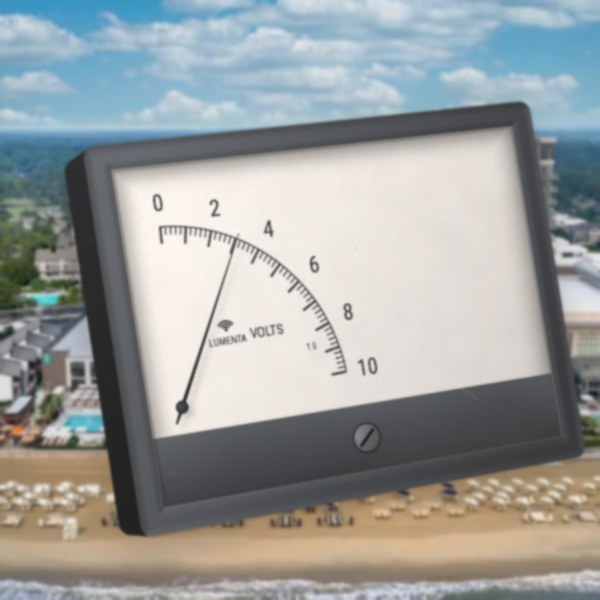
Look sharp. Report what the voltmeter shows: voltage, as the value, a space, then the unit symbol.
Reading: 3 V
